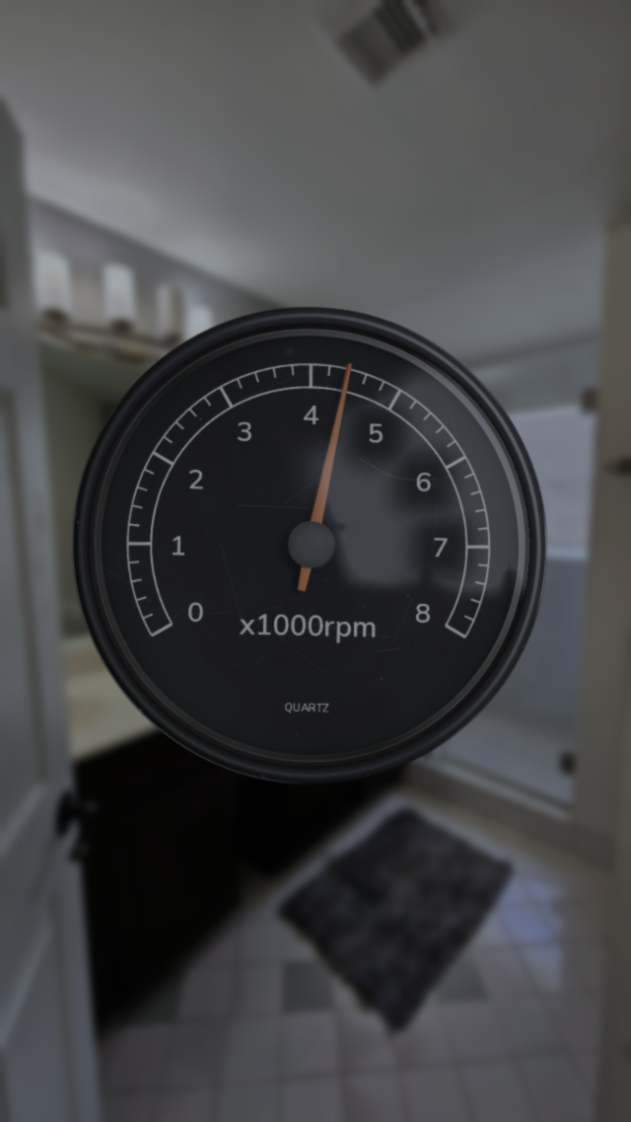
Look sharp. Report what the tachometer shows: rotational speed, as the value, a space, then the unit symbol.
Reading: 4400 rpm
